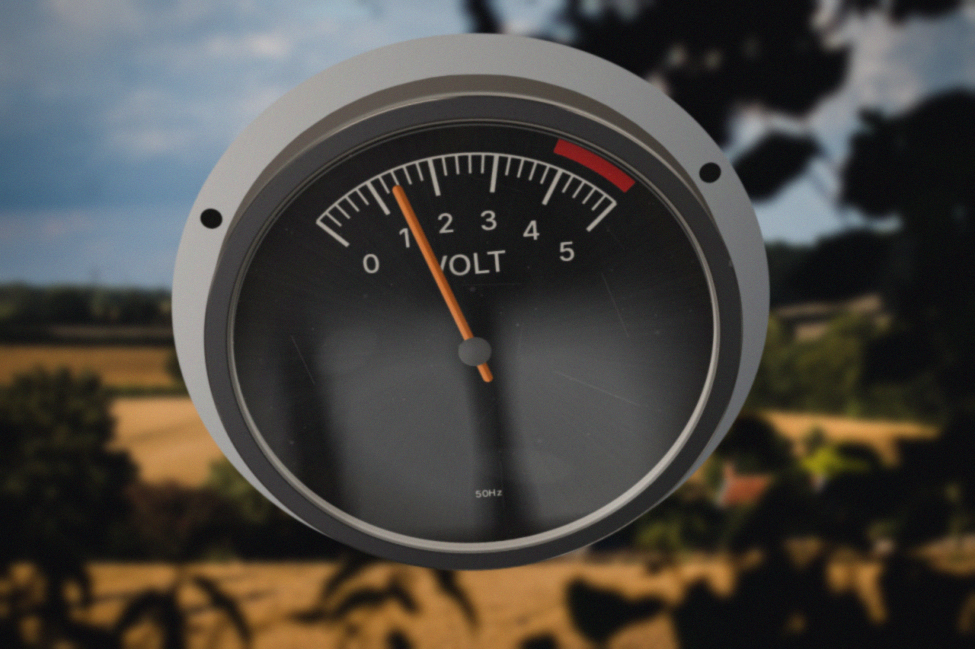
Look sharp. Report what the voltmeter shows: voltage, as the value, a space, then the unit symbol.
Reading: 1.4 V
